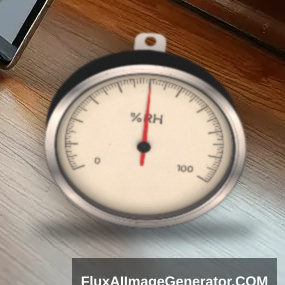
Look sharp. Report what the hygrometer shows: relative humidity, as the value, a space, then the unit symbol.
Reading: 50 %
